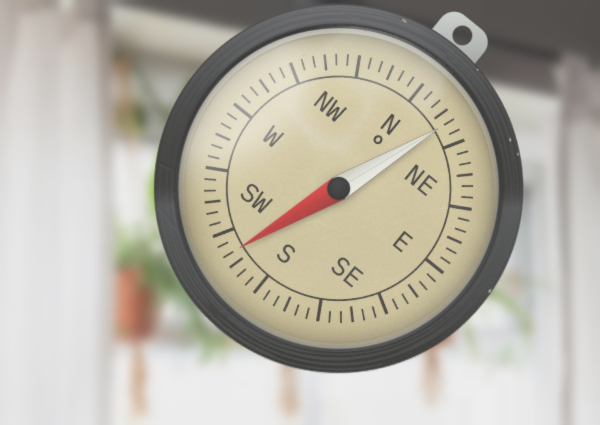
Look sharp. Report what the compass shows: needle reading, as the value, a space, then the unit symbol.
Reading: 200 °
